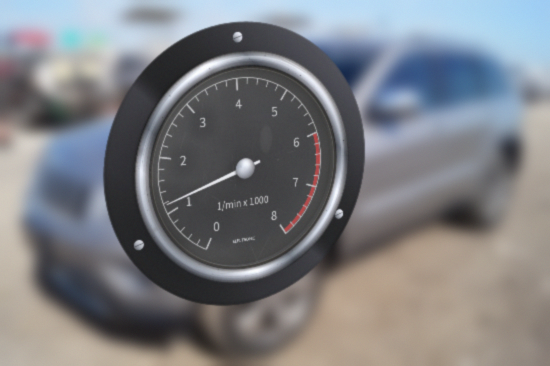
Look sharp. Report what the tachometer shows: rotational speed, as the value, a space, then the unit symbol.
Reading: 1200 rpm
